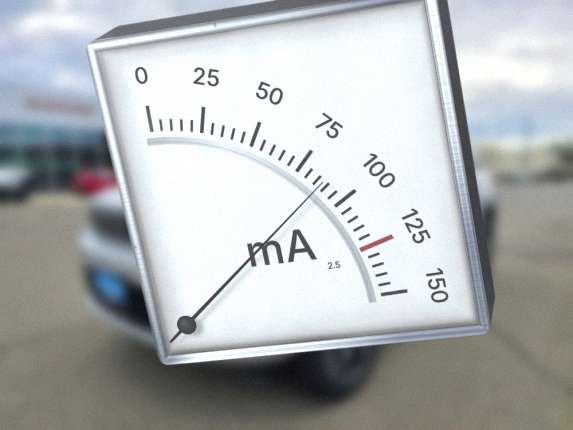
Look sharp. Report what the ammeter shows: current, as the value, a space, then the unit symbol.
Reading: 87.5 mA
